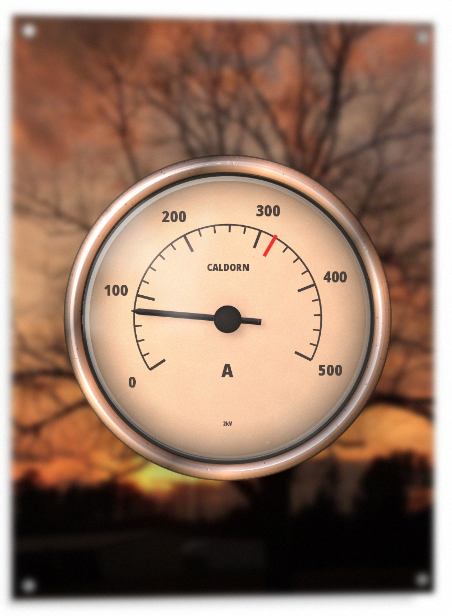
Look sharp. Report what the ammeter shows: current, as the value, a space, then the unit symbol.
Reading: 80 A
